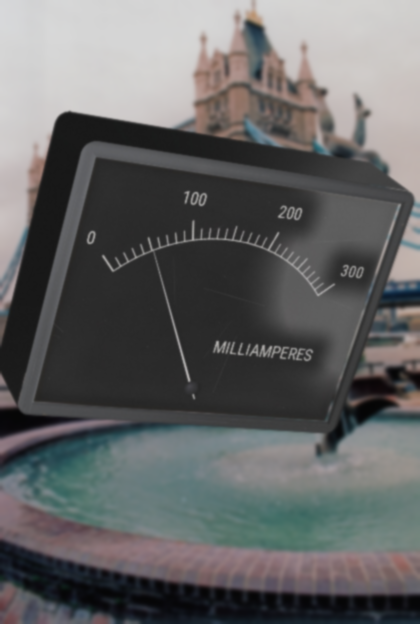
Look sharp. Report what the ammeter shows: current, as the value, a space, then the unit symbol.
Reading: 50 mA
